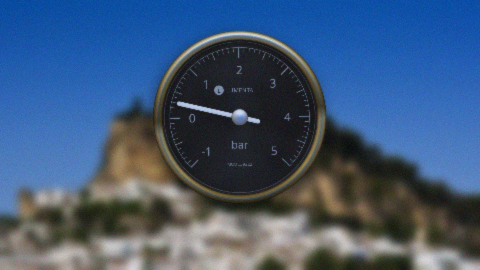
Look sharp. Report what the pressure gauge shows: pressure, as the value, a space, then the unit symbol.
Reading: 0.3 bar
